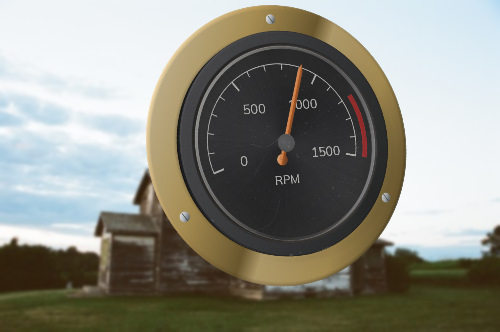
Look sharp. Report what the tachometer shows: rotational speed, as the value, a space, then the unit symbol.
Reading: 900 rpm
